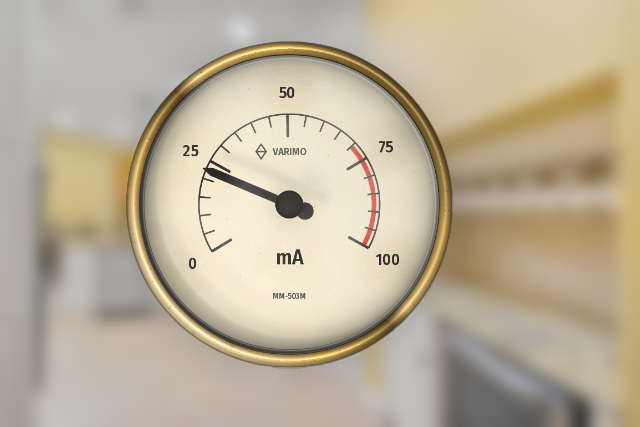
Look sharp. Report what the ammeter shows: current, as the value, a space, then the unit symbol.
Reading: 22.5 mA
